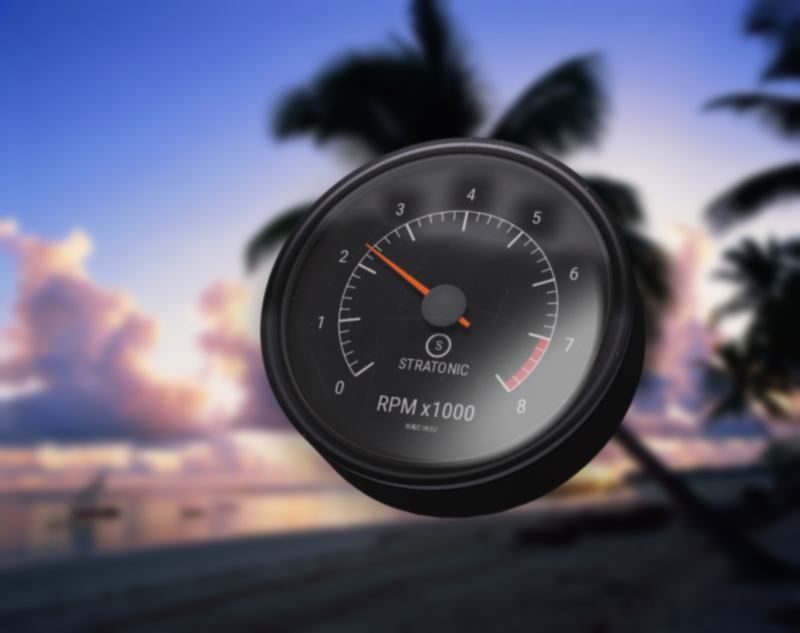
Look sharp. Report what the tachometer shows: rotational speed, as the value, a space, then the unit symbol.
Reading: 2300 rpm
